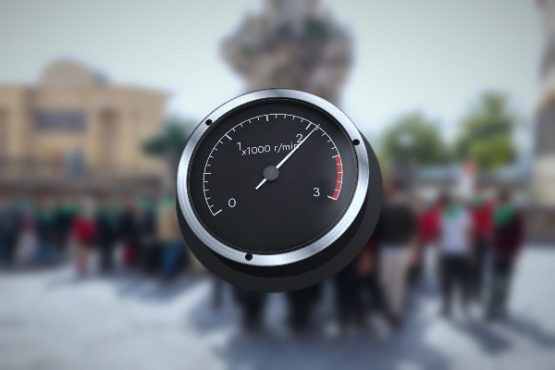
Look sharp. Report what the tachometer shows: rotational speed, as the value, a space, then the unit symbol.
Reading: 2100 rpm
